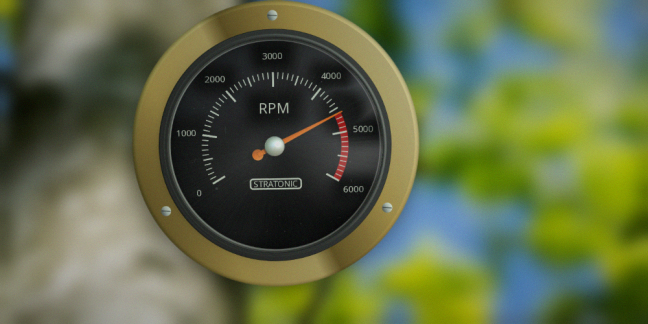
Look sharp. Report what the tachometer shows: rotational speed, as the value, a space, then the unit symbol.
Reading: 4600 rpm
